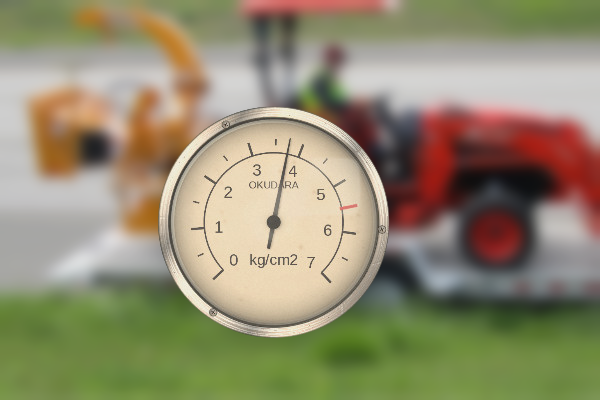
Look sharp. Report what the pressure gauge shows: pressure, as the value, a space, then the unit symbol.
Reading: 3.75 kg/cm²
